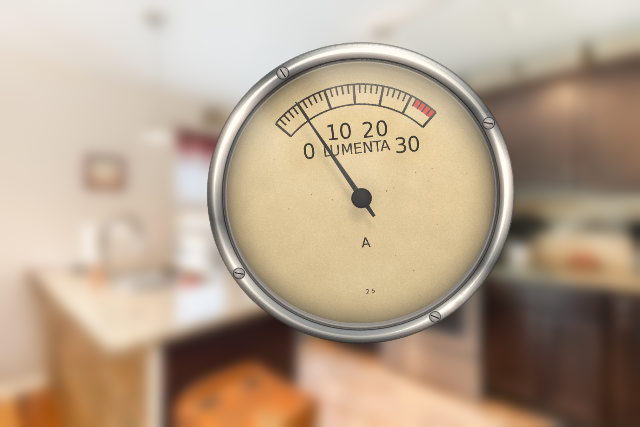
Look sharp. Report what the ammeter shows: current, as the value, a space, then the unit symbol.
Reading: 5 A
